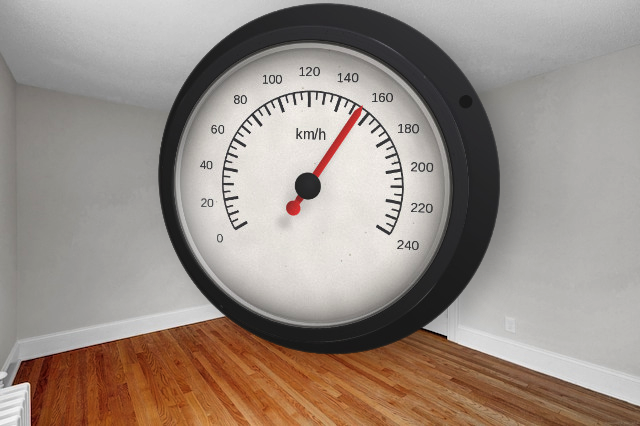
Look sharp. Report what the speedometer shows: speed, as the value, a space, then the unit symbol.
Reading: 155 km/h
